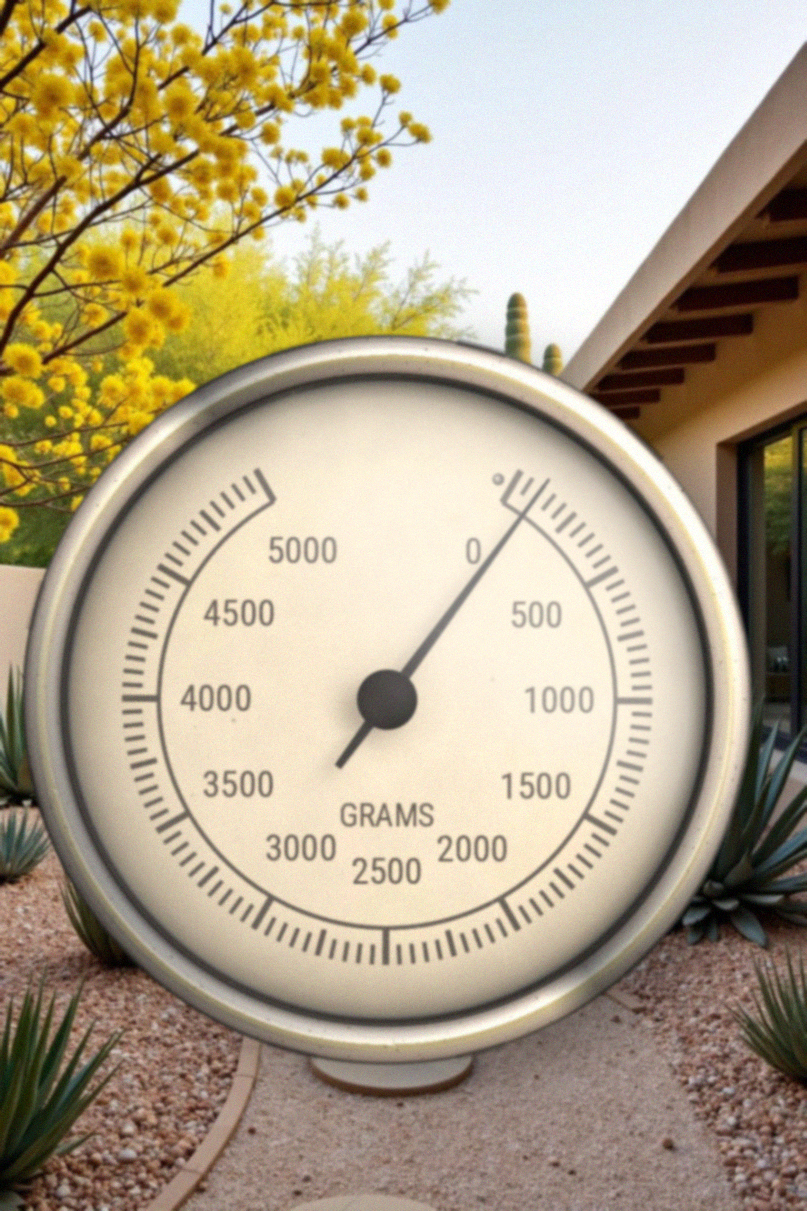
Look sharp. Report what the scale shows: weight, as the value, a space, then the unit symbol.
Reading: 100 g
